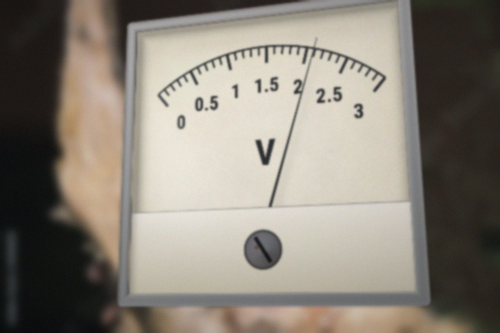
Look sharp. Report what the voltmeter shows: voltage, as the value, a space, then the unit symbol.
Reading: 2.1 V
